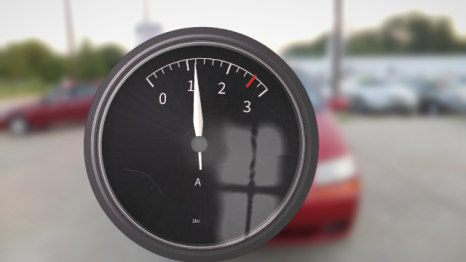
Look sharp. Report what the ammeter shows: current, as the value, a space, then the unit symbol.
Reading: 1.2 A
